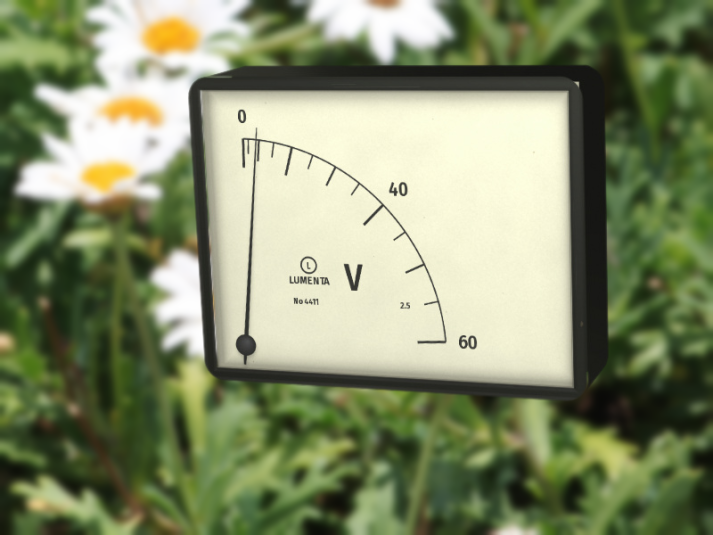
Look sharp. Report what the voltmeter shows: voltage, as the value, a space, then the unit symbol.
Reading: 10 V
